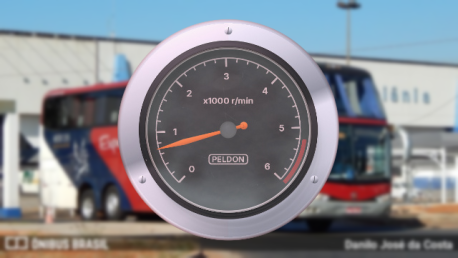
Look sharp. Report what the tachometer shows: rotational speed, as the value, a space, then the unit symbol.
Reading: 700 rpm
